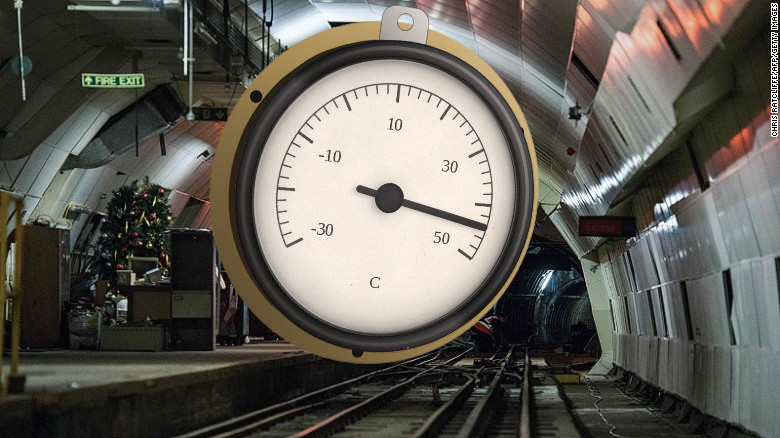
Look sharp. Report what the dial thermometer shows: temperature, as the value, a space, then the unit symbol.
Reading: 44 °C
